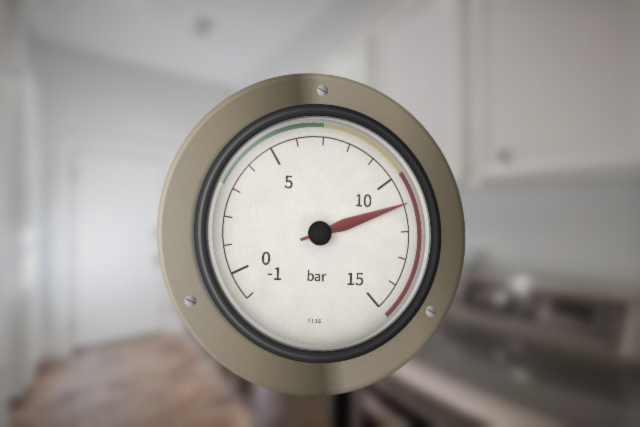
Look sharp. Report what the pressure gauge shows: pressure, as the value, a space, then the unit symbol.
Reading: 11 bar
